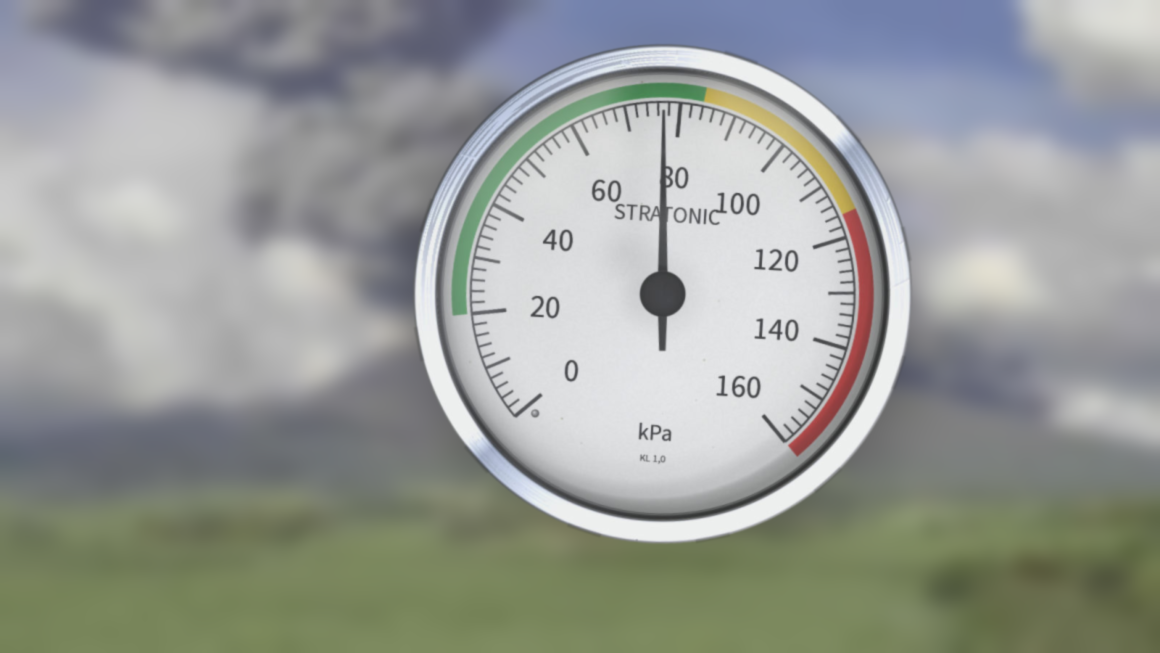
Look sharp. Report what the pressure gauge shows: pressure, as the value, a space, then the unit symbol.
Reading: 77 kPa
